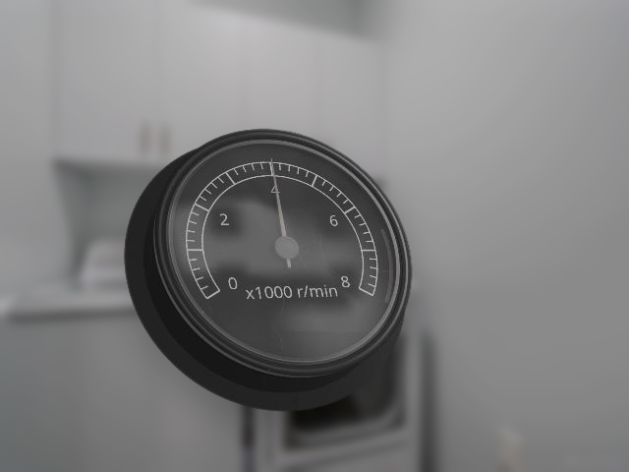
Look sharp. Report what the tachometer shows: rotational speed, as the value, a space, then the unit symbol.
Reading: 4000 rpm
